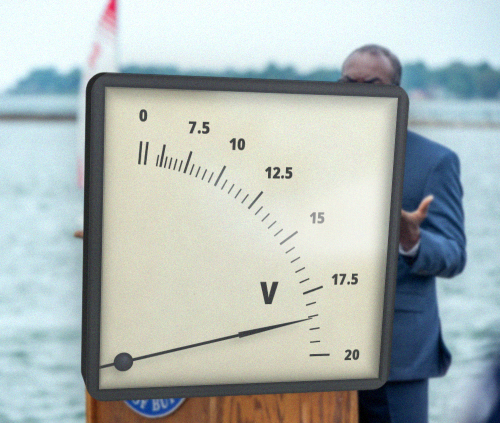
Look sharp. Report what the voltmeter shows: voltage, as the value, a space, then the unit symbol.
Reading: 18.5 V
